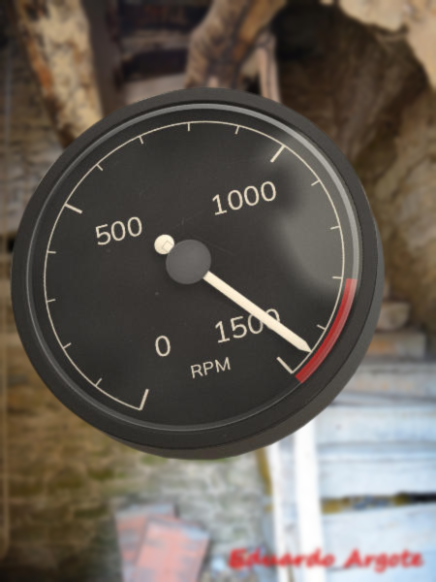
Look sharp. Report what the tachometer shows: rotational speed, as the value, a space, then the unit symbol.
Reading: 1450 rpm
